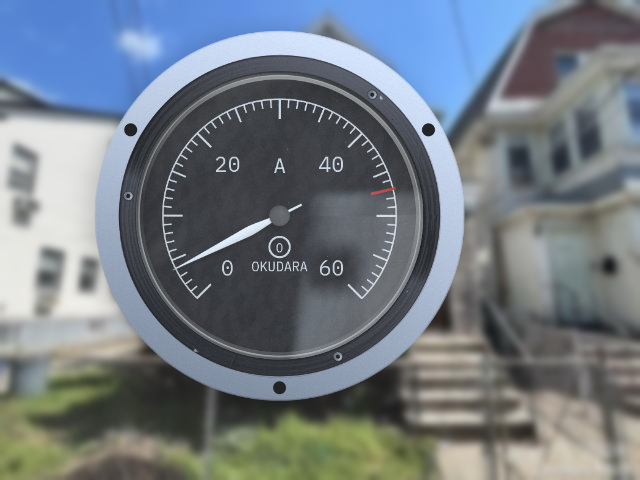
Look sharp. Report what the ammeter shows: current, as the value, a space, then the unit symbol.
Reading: 4 A
